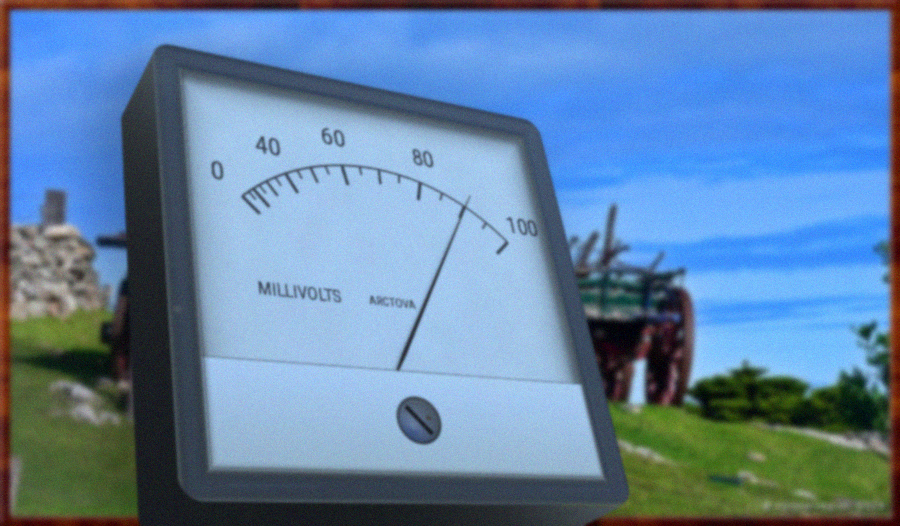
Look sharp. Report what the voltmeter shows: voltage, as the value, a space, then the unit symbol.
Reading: 90 mV
